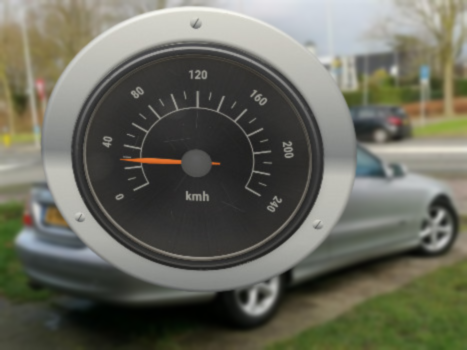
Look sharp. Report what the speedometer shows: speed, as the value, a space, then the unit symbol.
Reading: 30 km/h
